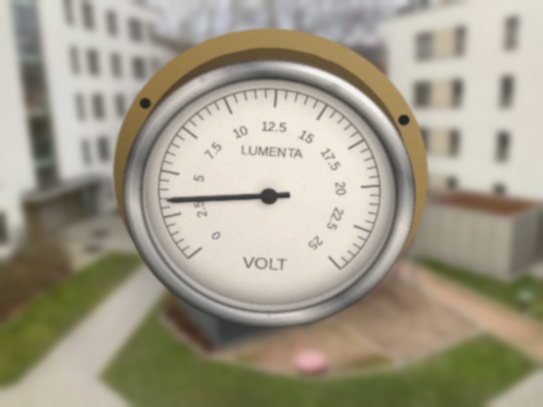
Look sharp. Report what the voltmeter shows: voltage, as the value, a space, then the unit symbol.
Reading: 3.5 V
